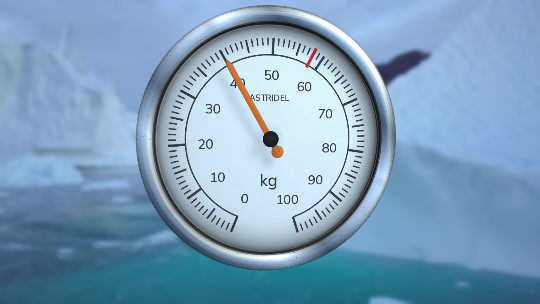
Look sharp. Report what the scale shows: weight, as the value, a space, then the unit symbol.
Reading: 40 kg
